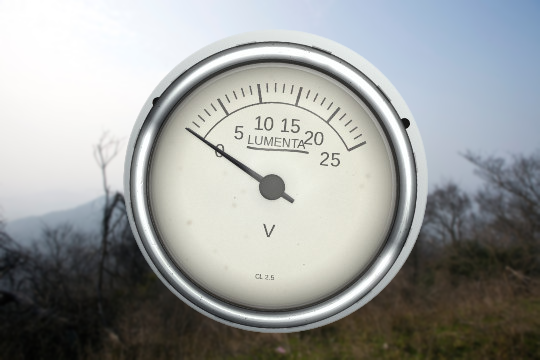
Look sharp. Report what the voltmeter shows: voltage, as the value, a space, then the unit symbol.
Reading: 0 V
